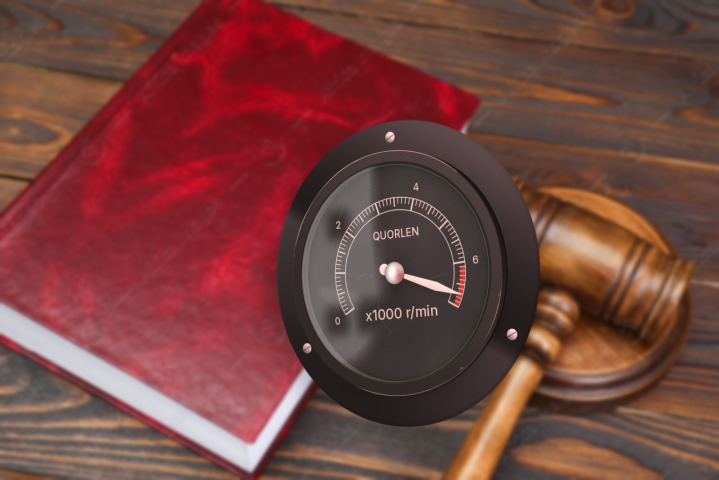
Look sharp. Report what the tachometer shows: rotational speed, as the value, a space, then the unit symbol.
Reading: 6700 rpm
